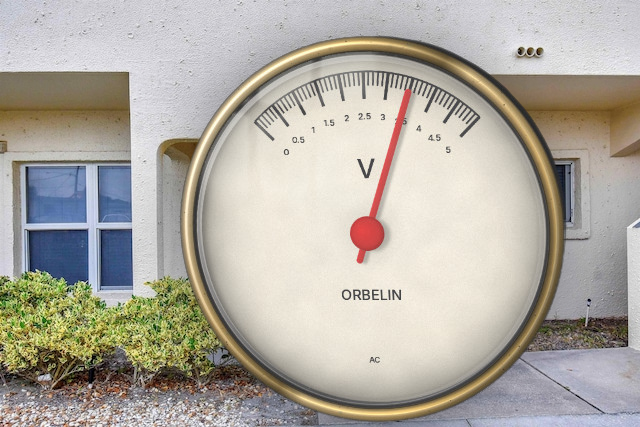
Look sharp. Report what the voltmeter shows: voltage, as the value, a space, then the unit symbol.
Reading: 3.5 V
